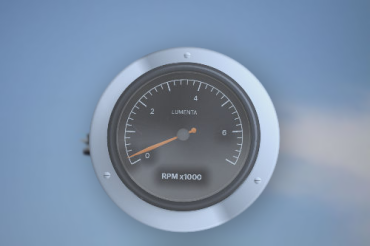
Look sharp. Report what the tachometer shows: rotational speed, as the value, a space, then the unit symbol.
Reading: 200 rpm
